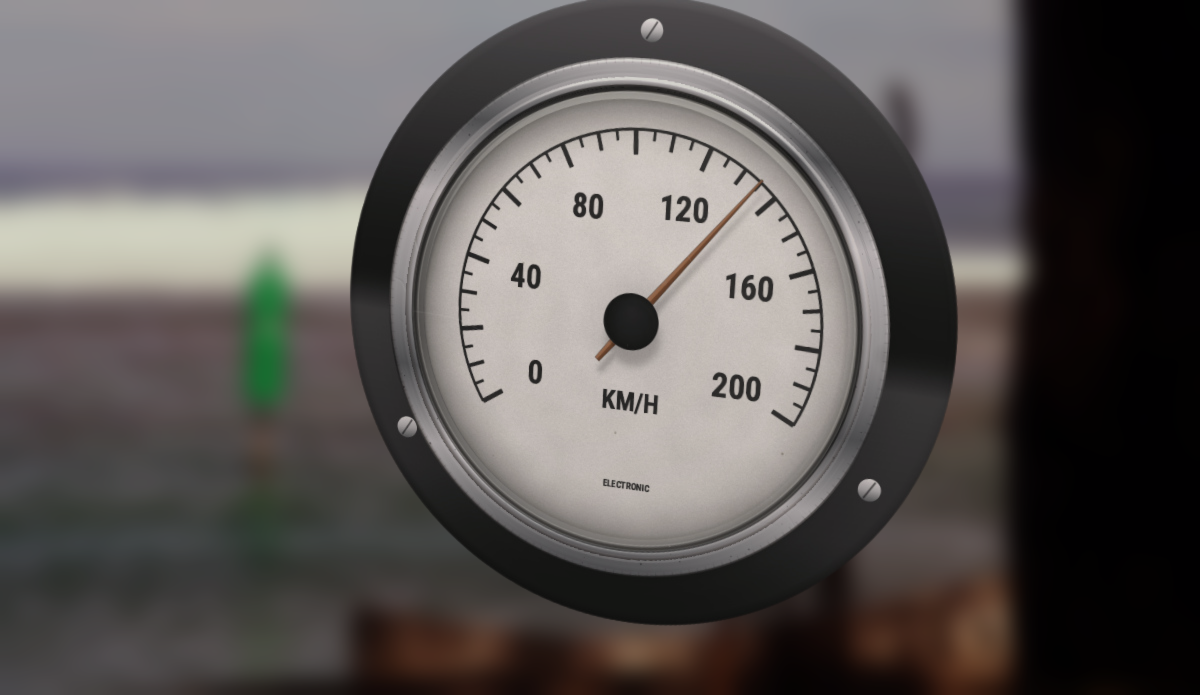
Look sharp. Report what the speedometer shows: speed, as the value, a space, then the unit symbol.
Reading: 135 km/h
